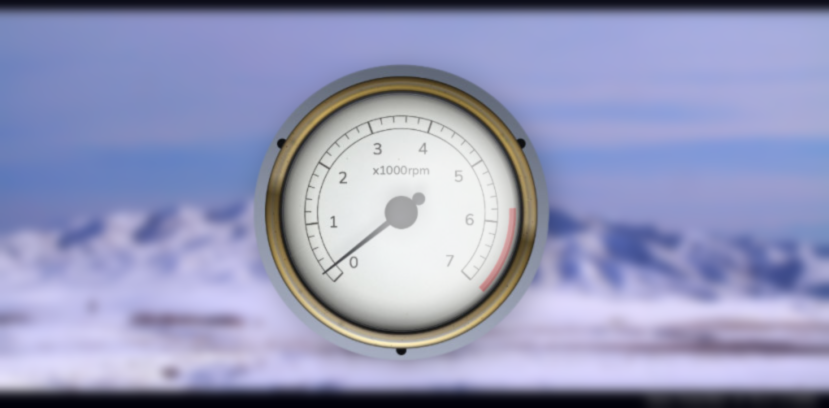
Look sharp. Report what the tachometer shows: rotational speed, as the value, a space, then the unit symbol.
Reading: 200 rpm
